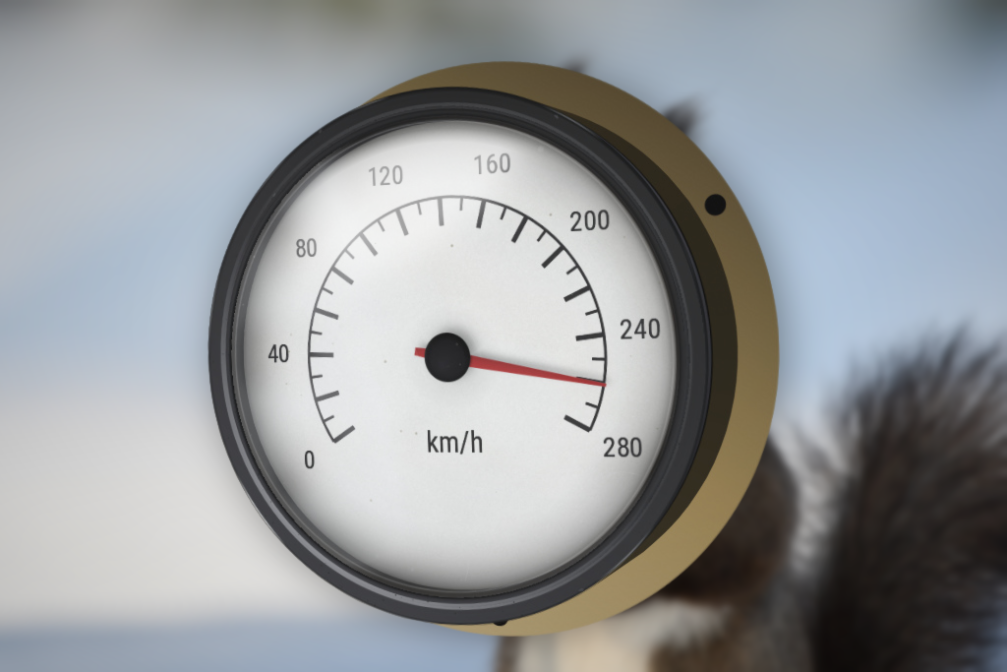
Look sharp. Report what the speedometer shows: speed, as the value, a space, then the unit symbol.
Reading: 260 km/h
